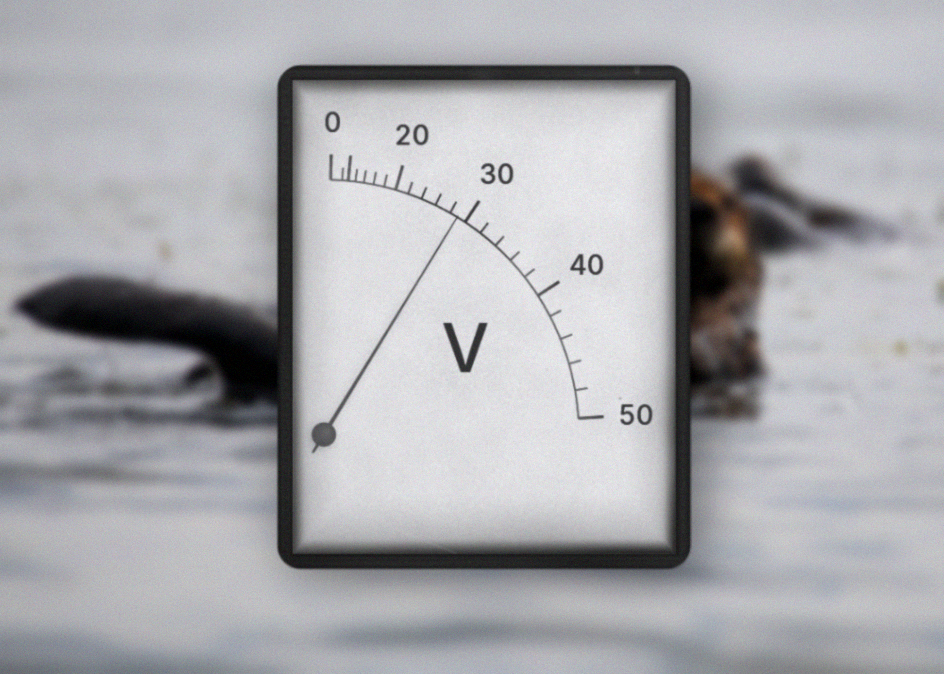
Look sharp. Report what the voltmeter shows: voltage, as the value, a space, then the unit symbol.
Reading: 29 V
